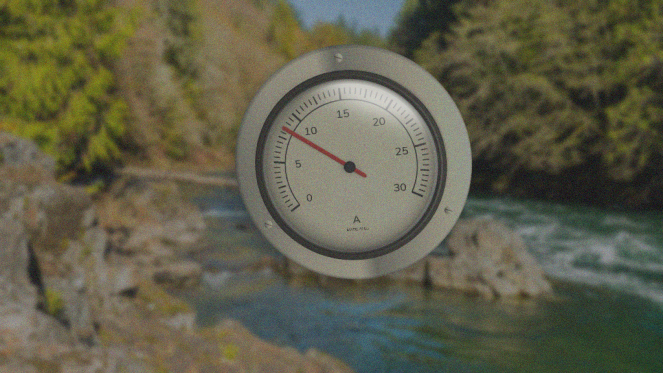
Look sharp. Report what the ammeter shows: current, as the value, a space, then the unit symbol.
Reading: 8.5 A
